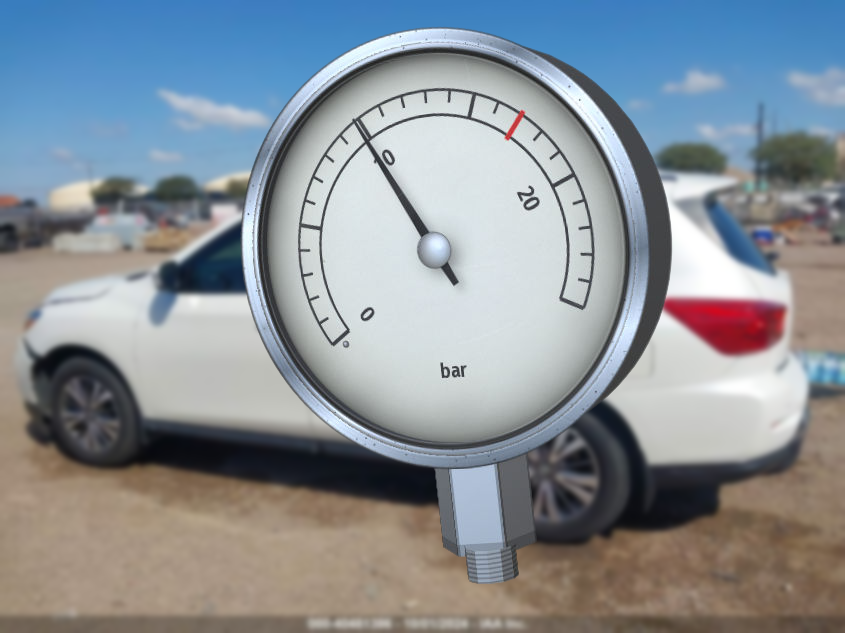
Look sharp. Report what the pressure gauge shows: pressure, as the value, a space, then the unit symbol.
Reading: 10 bar
